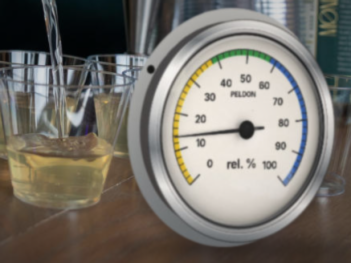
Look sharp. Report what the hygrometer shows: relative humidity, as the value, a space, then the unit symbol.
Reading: 14 %
